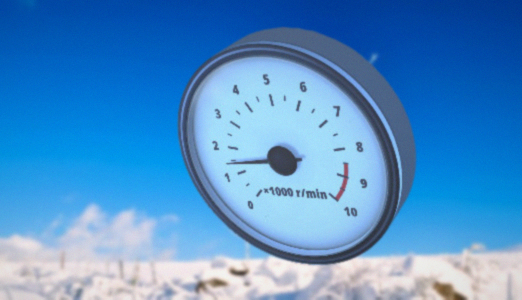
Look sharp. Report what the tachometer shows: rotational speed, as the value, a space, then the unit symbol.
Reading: 1500 rpm
